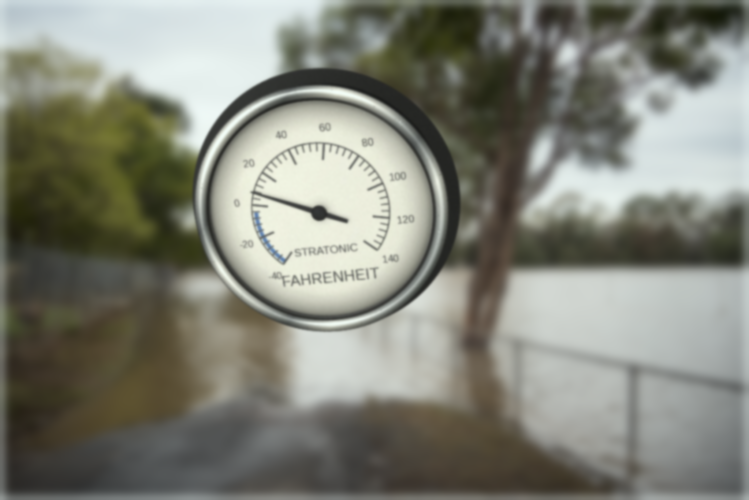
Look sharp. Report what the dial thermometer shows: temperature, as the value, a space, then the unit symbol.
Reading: 8 °F
